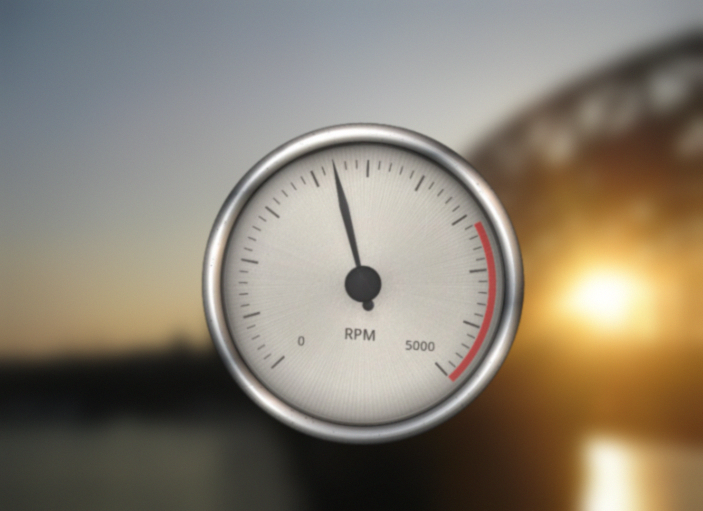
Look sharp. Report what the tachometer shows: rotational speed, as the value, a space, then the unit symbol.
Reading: 2200 rpm
